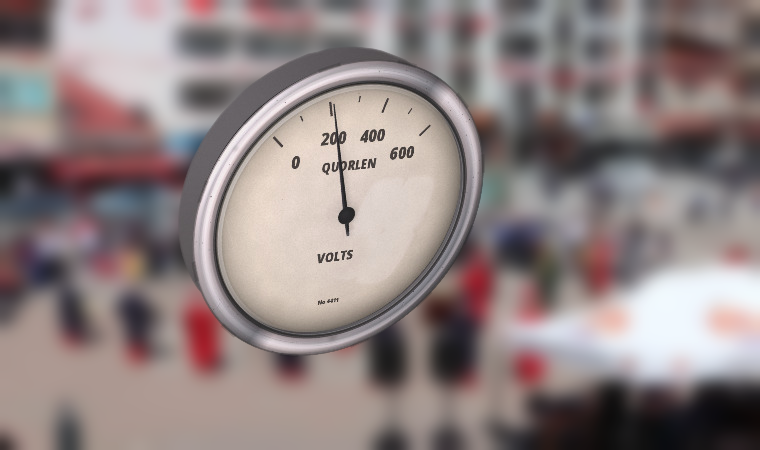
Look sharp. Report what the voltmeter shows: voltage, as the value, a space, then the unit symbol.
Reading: 200 V
